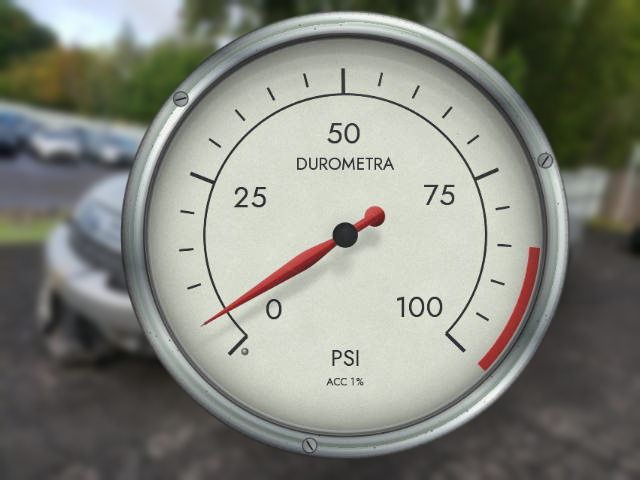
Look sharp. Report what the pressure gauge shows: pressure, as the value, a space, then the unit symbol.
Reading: 5 psi
